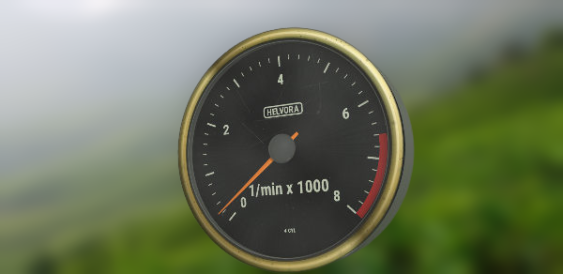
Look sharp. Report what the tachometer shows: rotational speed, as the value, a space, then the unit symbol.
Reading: 200 rpm
